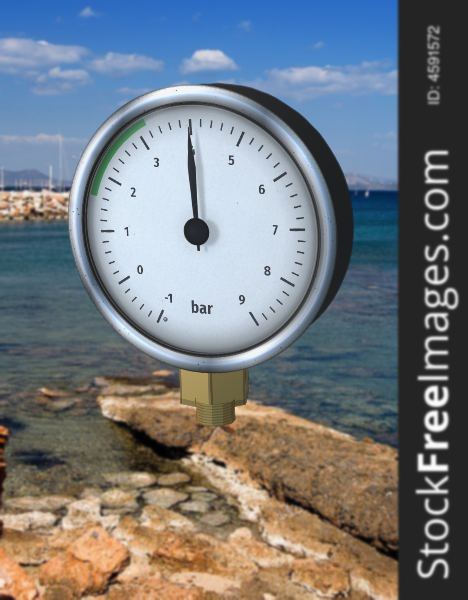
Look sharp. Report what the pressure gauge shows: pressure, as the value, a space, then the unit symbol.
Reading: 4 bar
